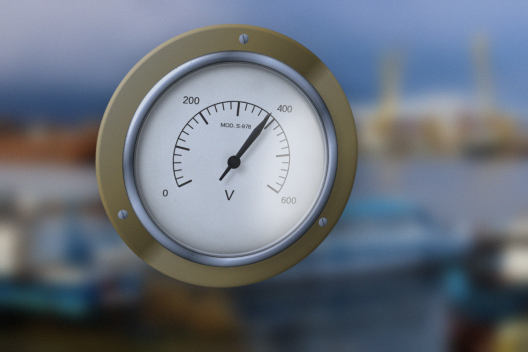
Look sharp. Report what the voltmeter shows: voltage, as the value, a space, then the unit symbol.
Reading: 380 V
